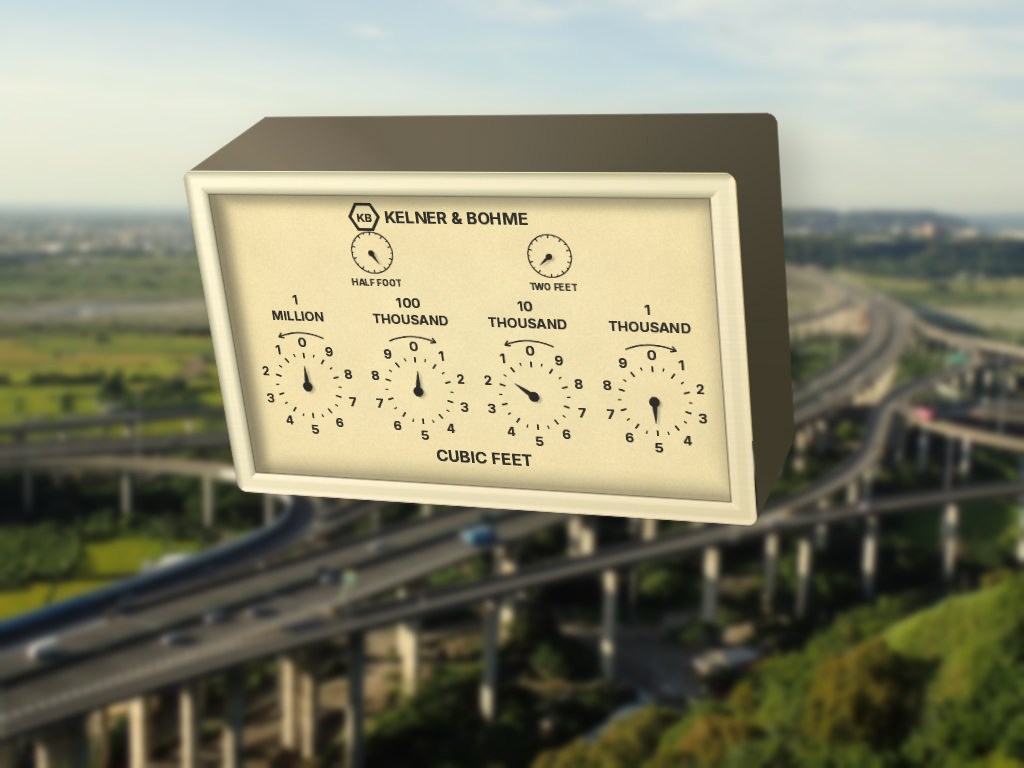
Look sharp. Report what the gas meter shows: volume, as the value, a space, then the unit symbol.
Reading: 1500 ft³
